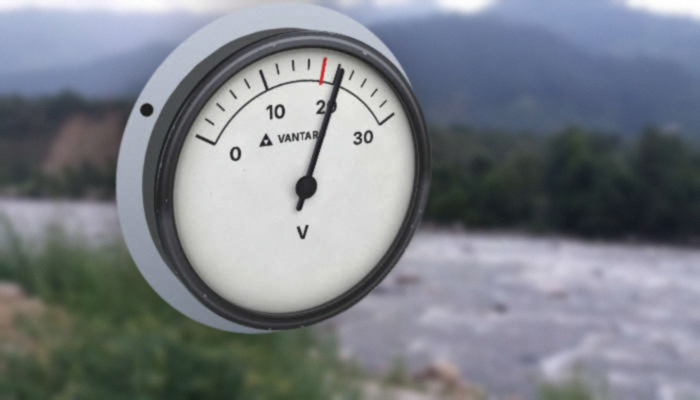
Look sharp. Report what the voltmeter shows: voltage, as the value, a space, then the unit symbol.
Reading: 20 V
